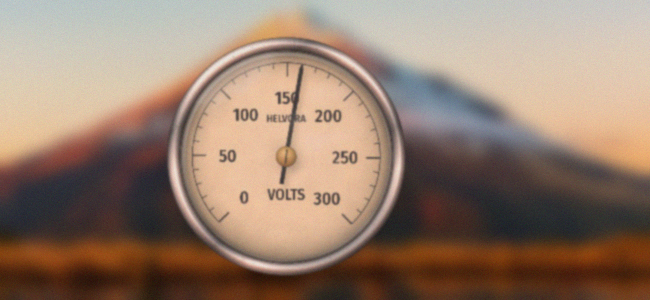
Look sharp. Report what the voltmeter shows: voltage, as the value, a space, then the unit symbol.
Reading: 160 V
